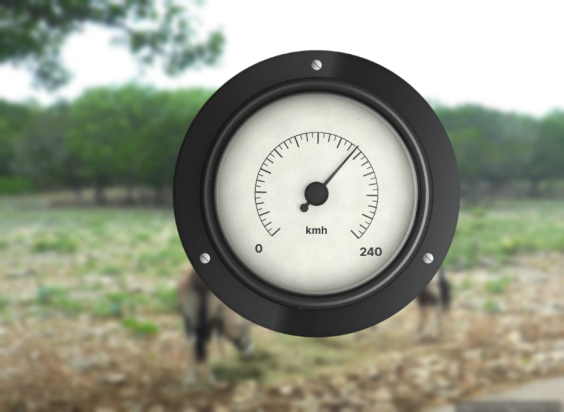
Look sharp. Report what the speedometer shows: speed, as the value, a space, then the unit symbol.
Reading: 155 km/h
